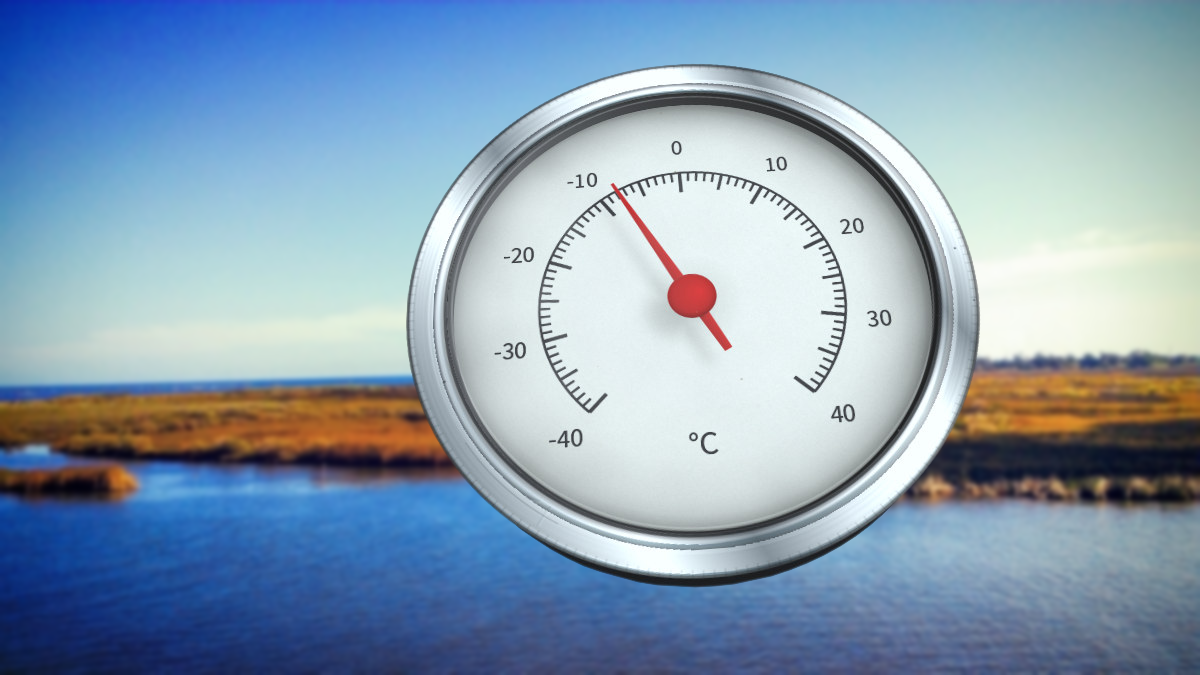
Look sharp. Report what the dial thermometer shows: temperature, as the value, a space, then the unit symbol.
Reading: -8 °C
